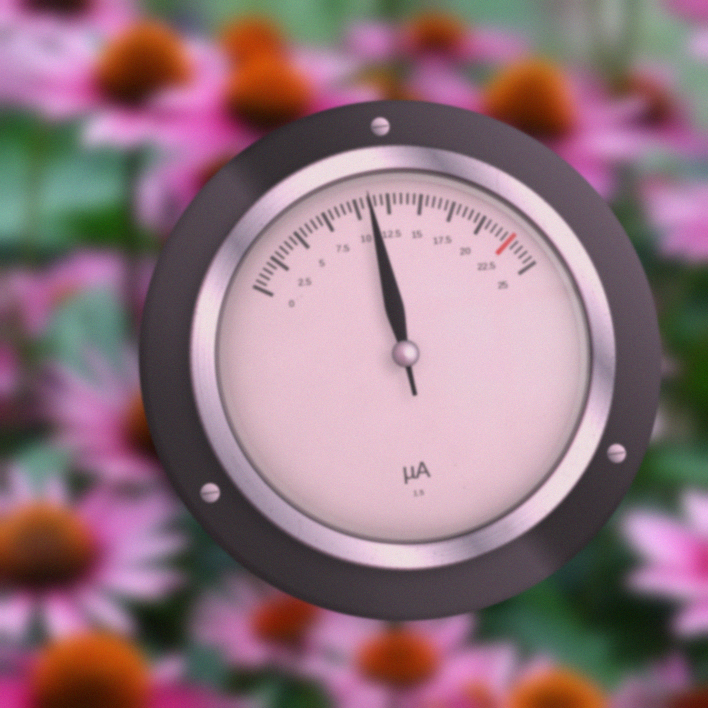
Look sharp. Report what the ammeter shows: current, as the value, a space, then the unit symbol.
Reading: 11 µA
